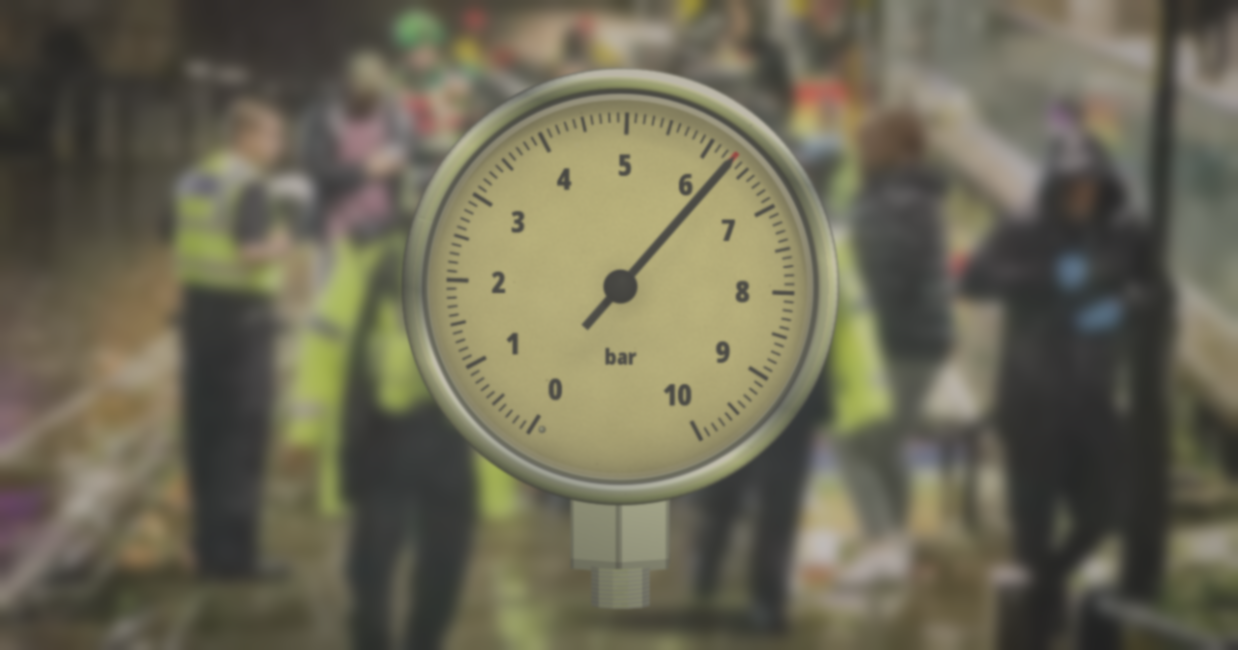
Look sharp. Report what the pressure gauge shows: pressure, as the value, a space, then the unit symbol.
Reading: 6.3 bar
